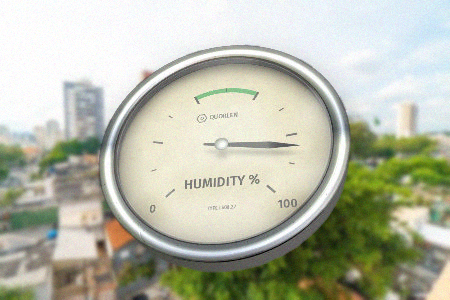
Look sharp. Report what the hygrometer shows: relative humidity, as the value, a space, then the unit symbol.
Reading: 85 %
